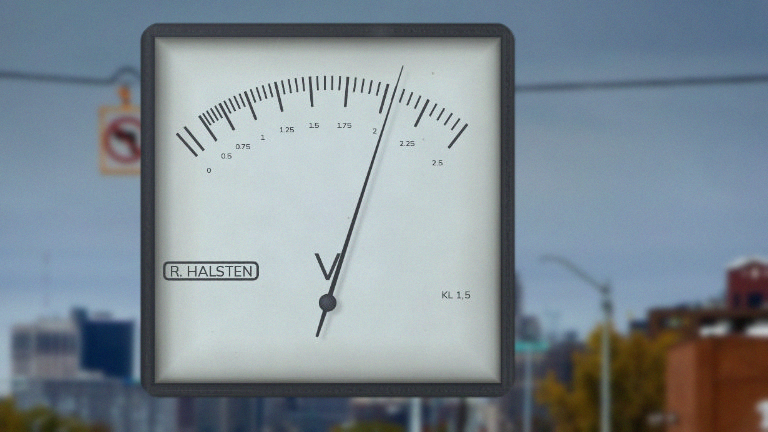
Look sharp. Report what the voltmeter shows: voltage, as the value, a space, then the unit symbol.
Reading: 2.05 V
